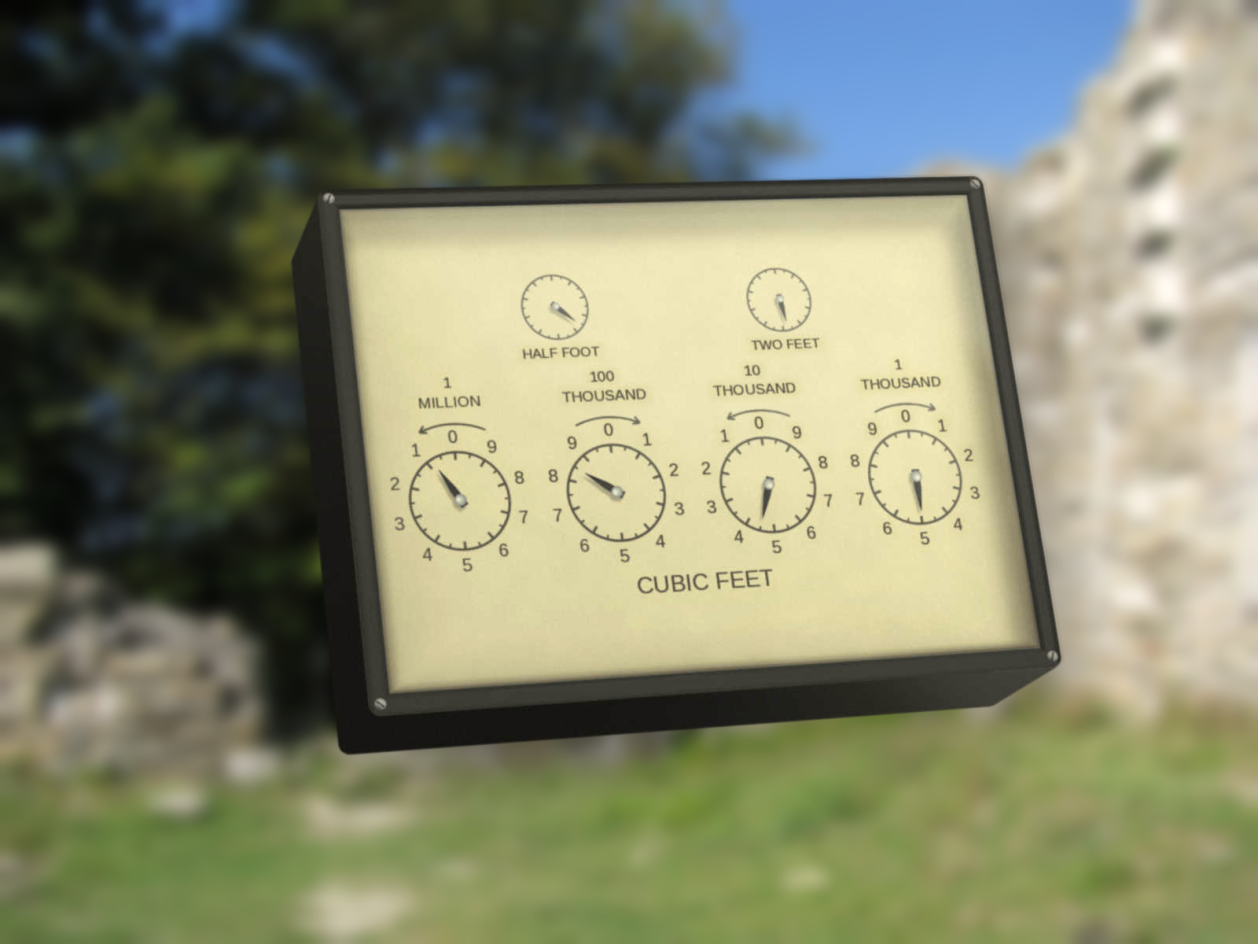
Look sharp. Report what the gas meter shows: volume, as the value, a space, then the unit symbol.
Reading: 84500 ft³
